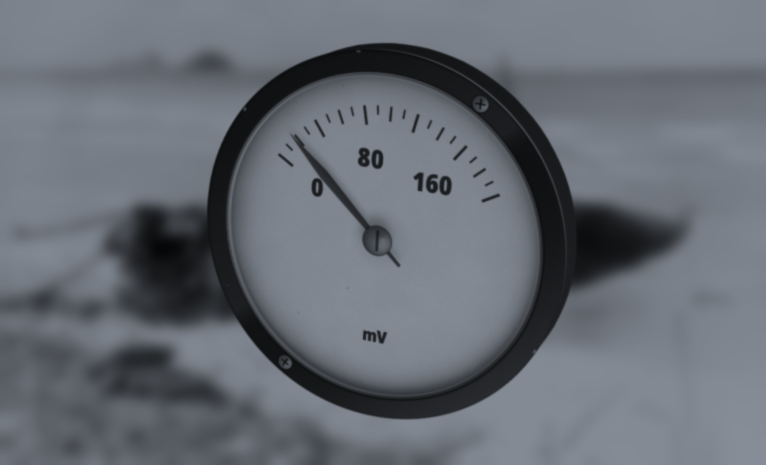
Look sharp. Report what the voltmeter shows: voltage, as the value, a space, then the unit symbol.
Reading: 20 mV
